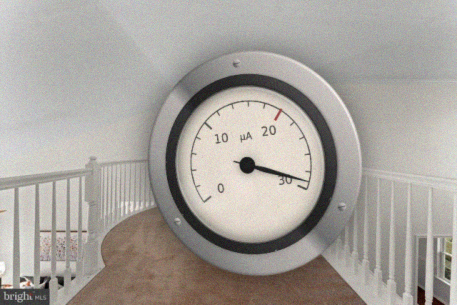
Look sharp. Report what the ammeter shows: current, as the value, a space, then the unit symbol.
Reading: 29 µA
